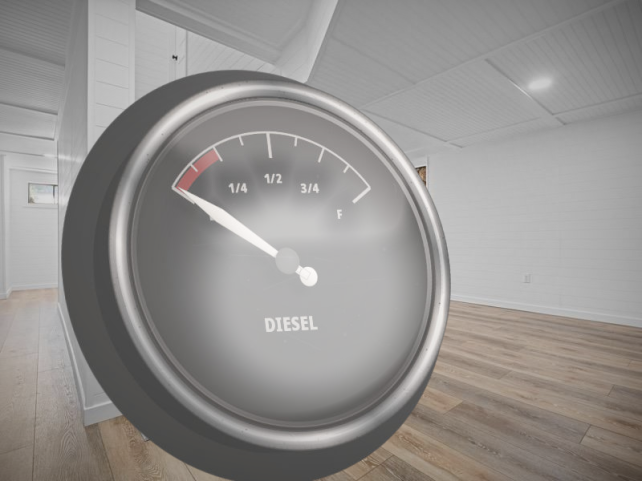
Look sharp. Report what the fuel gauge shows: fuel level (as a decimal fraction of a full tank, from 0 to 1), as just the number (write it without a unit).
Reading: 0
